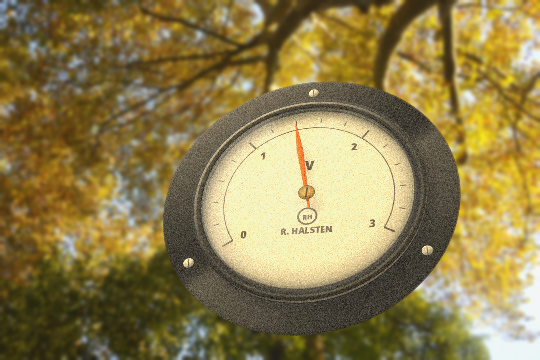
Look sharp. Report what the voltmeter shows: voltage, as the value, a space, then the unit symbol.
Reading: 1.4 V
